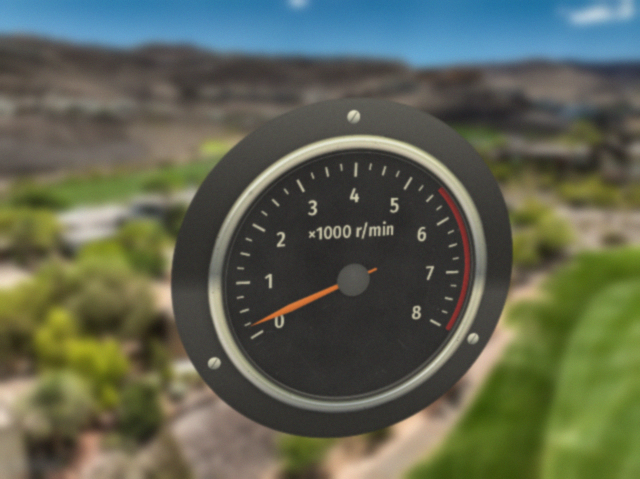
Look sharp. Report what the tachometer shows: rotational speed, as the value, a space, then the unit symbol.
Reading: 250 rpm
